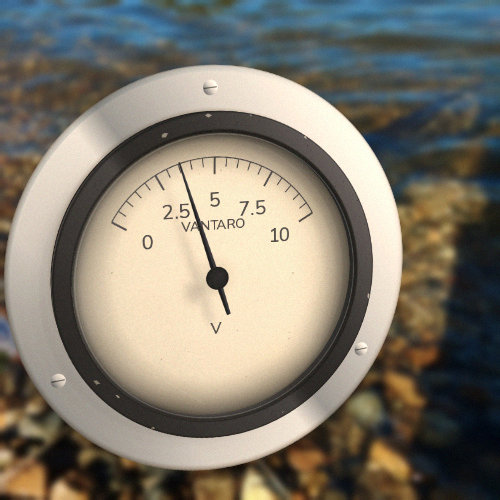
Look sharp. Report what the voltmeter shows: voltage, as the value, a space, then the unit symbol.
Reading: 3.5 V
